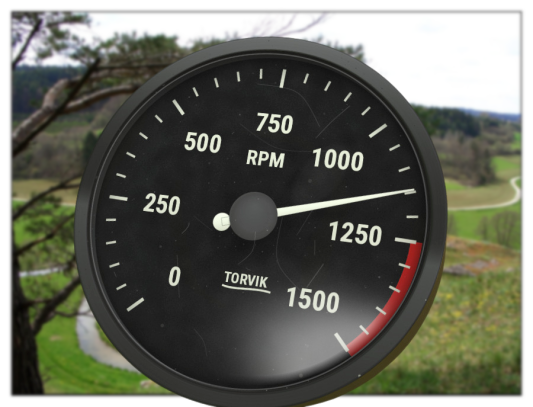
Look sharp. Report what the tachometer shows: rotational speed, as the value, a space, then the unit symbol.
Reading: 1150 rpm
